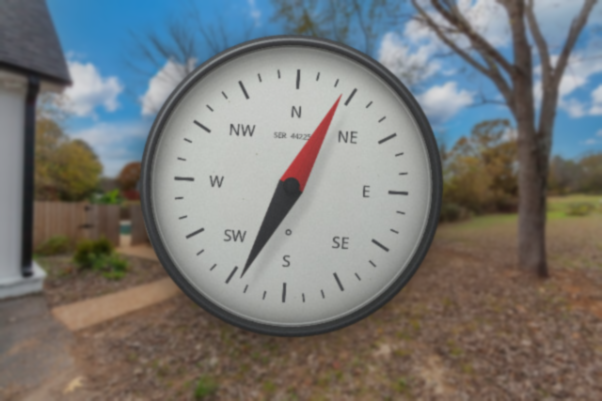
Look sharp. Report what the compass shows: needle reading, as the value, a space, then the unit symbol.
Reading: 25 °
